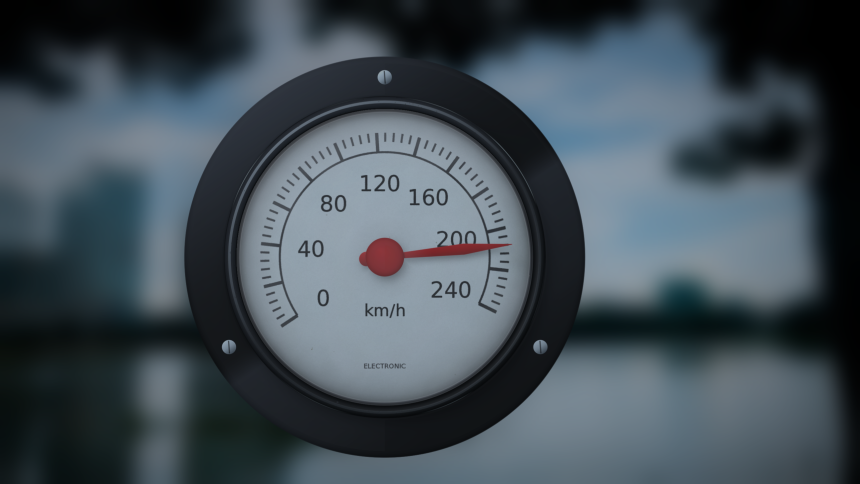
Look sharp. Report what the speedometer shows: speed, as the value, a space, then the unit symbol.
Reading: 208 km/h
